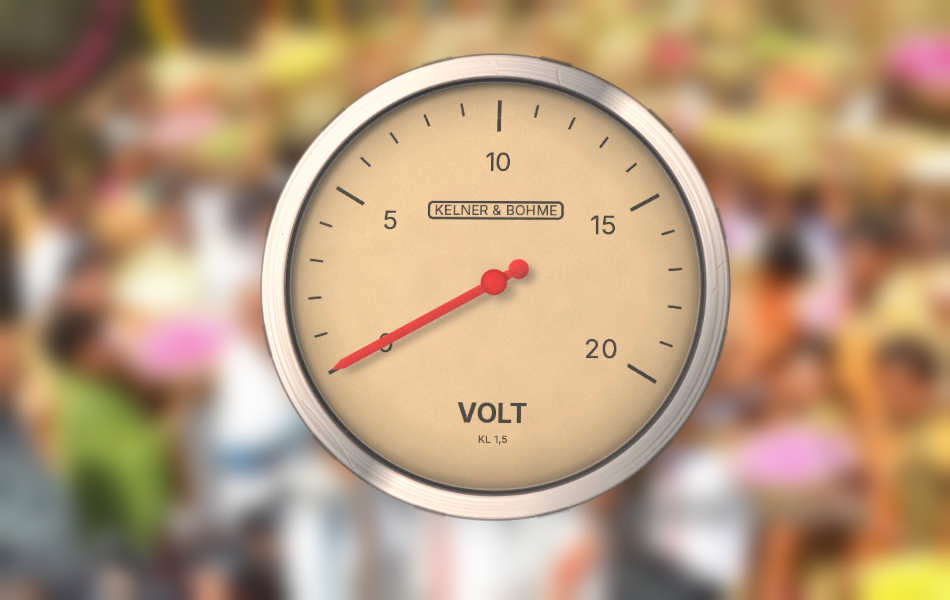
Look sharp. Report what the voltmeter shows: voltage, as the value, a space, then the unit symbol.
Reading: 0 V
